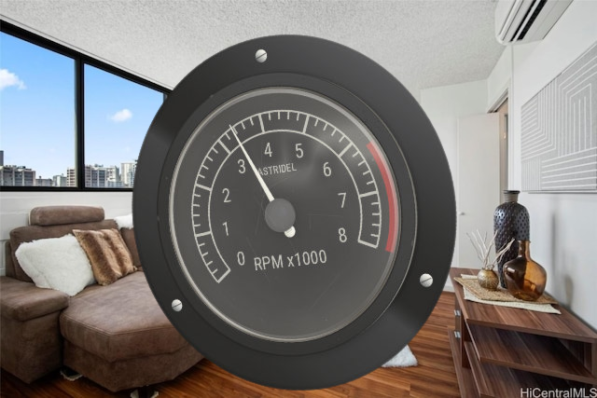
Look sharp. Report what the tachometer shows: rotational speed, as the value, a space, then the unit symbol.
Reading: 3400 rpm
